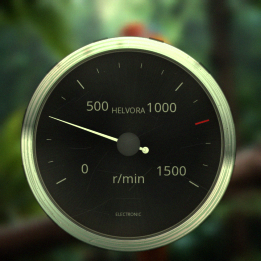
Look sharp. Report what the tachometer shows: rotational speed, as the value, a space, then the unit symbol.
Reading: 300 rpm
